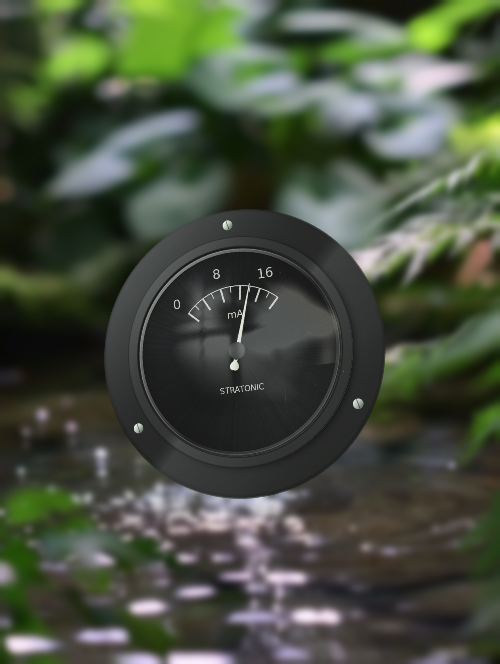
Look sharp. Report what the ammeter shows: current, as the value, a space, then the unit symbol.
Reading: 14 mA
